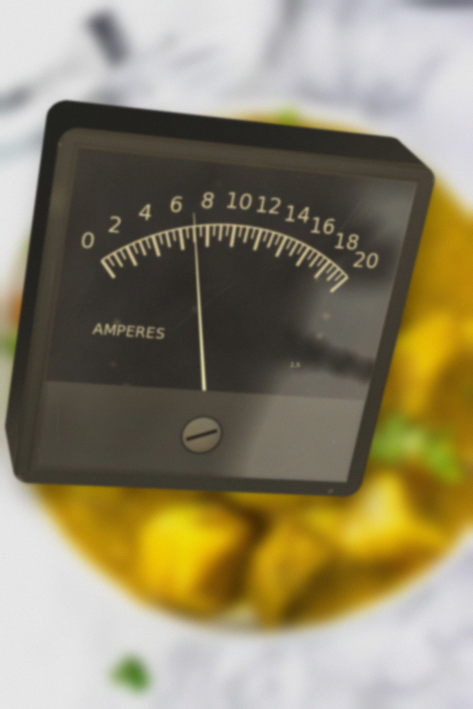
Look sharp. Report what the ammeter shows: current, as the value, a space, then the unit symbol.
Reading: 7 A
